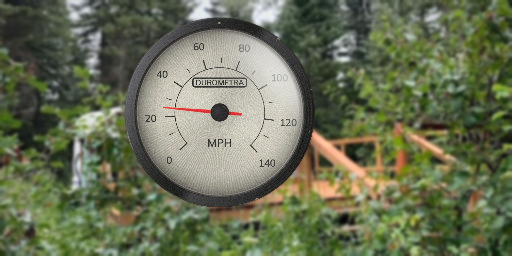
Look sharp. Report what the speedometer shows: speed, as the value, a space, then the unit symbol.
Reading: 25 mph
